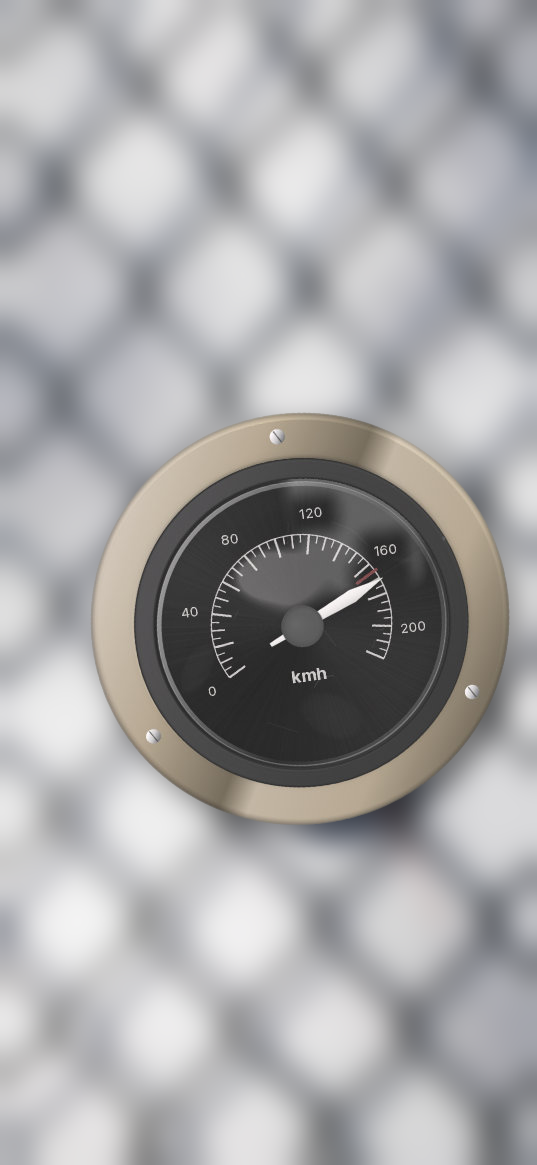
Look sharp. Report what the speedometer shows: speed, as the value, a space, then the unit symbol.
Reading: 170 km/h
